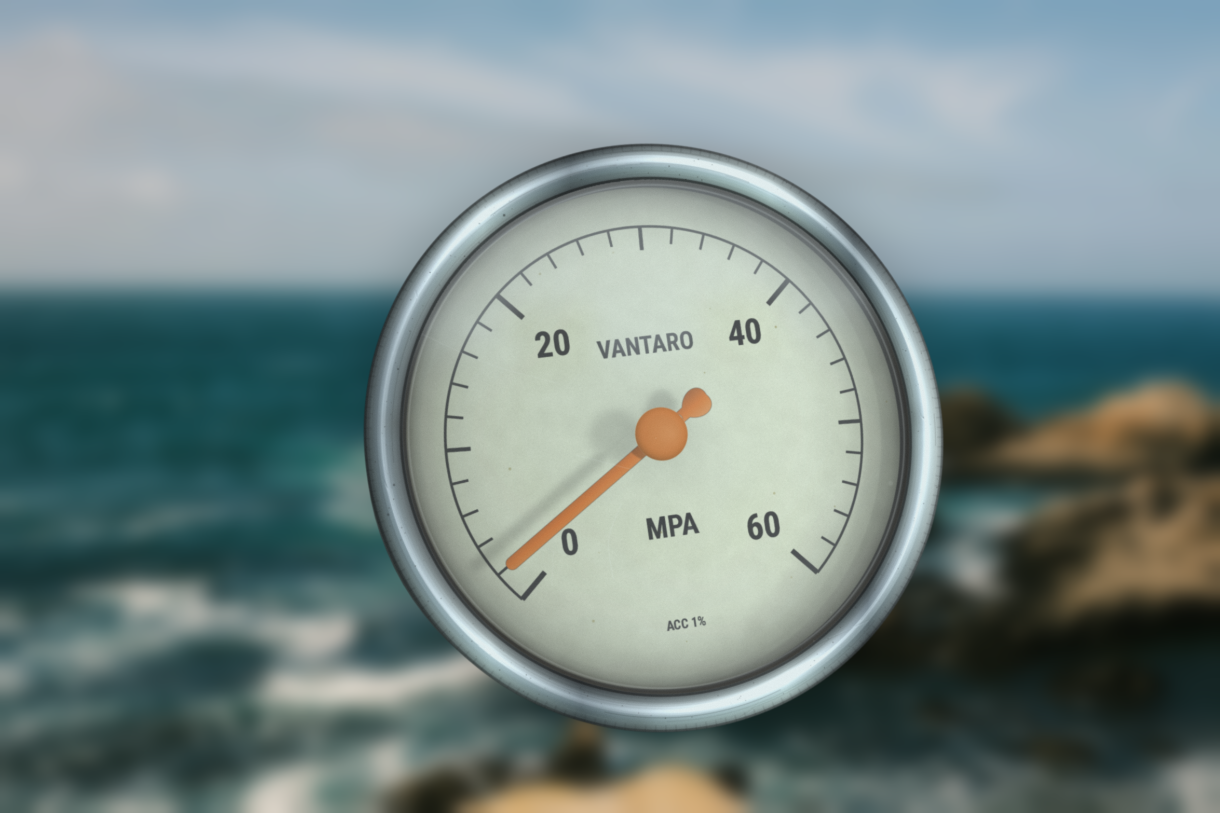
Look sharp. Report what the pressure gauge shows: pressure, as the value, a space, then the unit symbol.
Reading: 2 MPa
